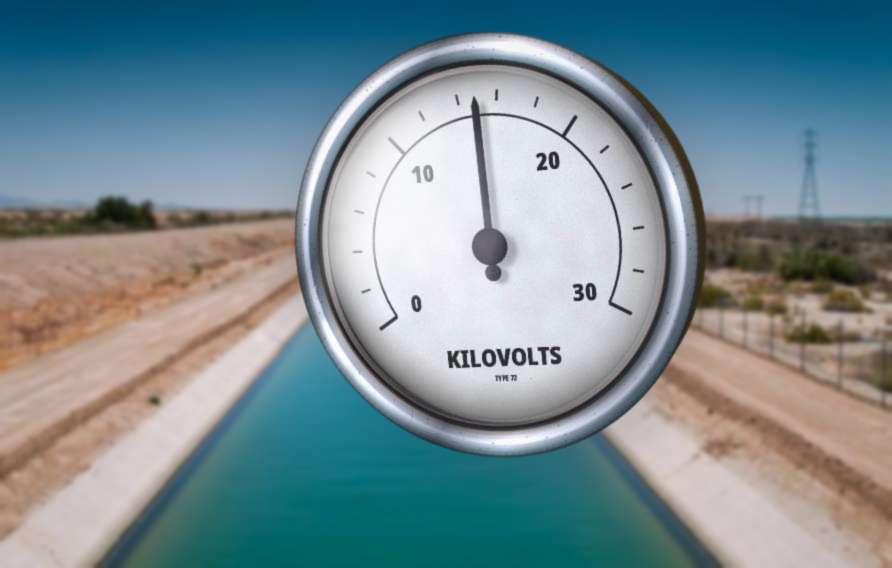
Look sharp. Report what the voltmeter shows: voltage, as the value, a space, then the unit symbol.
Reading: 15 kV
